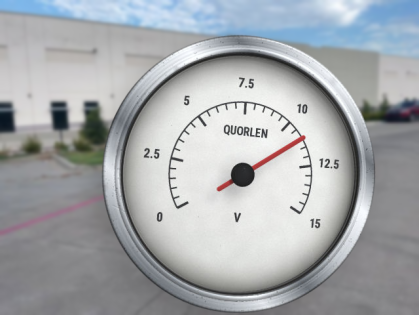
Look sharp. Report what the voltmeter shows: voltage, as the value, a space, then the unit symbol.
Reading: 11 V
